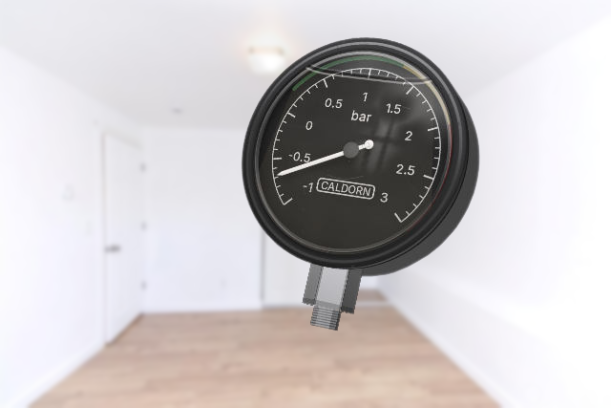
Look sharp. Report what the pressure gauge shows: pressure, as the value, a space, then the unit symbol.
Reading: -0.7 bar
